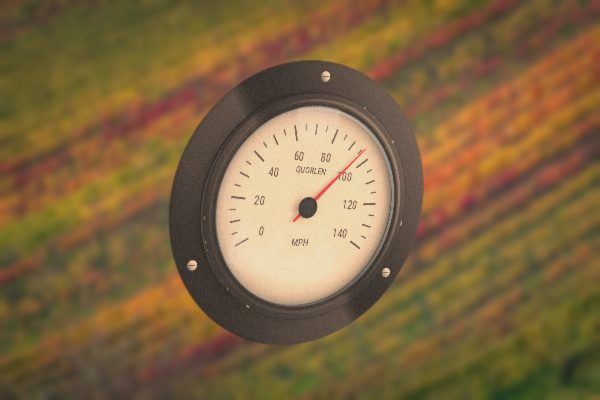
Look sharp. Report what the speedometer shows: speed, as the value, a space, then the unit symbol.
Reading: 95 mph
